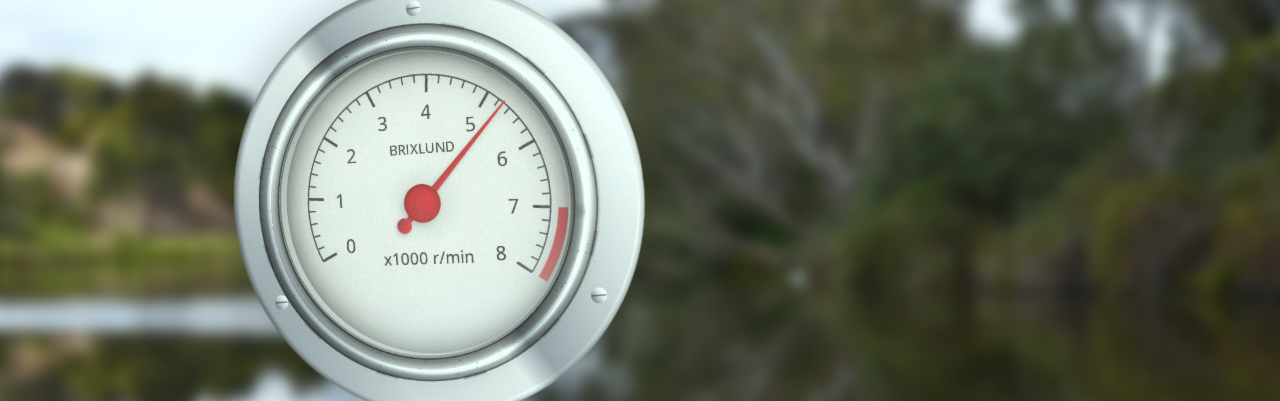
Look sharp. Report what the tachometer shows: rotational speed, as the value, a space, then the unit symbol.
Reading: 5300 rpm
